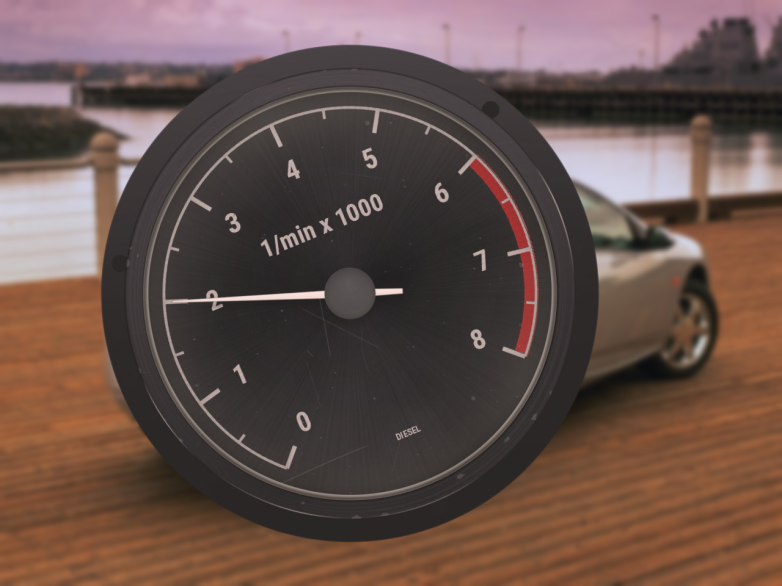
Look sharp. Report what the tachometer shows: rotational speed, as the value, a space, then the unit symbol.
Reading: 2000 rpm
